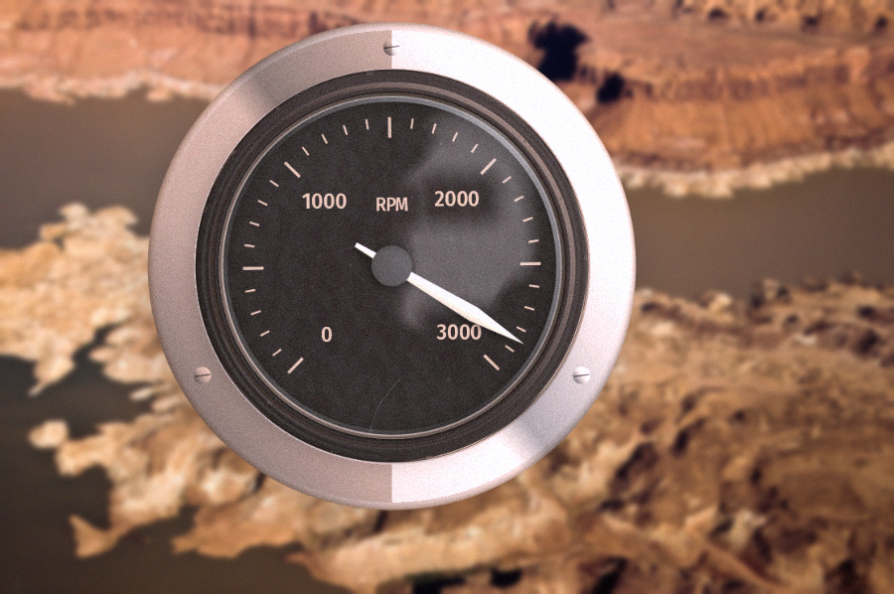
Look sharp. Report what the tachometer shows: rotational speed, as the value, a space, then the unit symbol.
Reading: 2850 rpm
